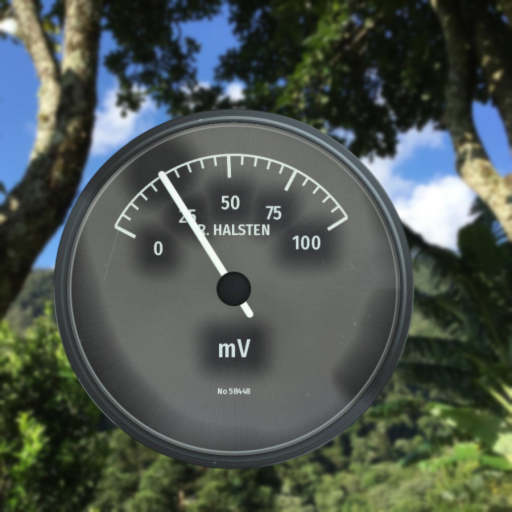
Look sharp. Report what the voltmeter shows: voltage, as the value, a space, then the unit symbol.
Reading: 25 mV
